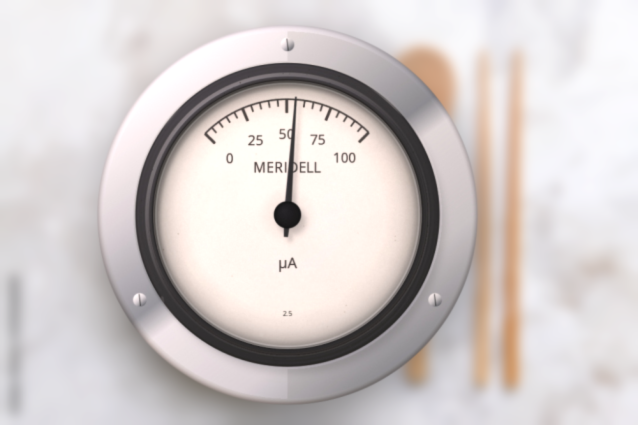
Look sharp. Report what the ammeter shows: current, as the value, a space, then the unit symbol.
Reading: 55 µA
